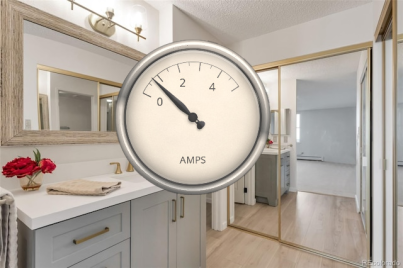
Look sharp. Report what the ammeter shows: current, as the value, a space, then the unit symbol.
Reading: 0.75 A
